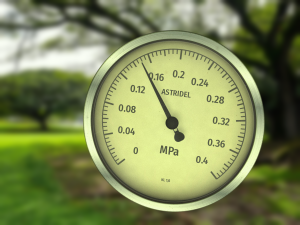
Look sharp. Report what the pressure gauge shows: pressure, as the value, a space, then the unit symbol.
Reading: 0.15 MPa
